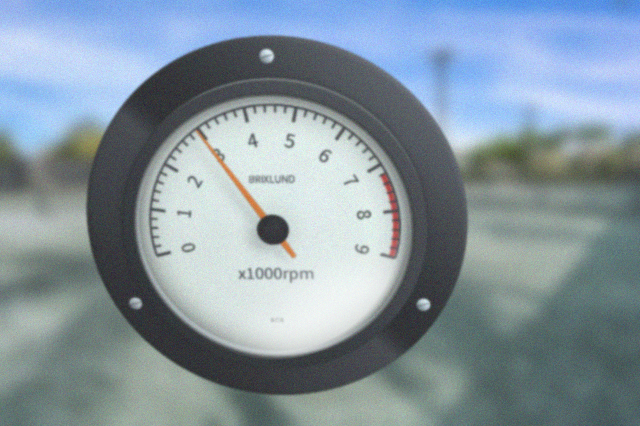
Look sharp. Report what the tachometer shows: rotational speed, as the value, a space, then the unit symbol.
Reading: 3000 rpm
